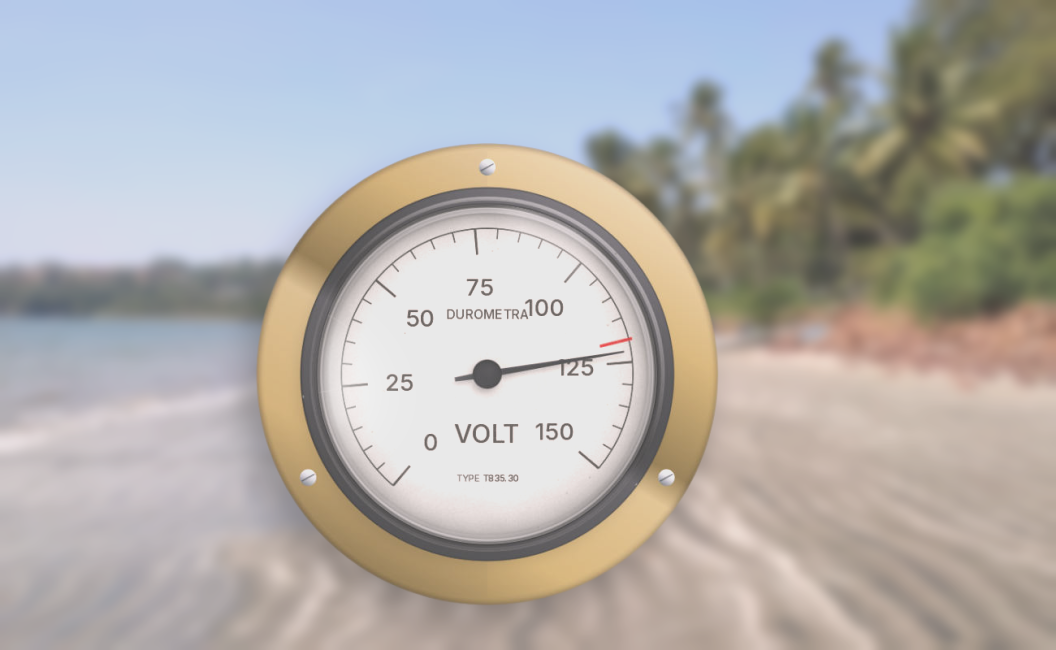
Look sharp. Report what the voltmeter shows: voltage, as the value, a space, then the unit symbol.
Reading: 122.5 V
